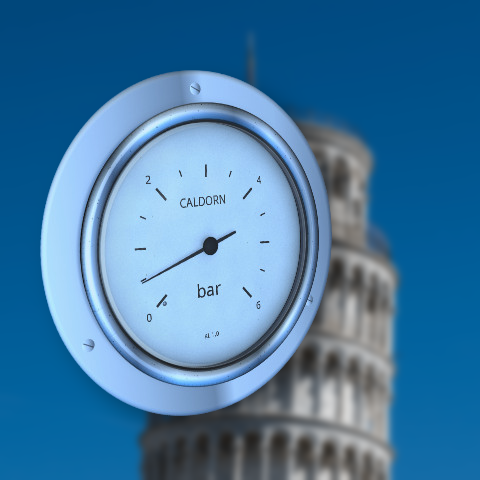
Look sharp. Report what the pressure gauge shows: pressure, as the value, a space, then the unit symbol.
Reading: 0.5 bar
